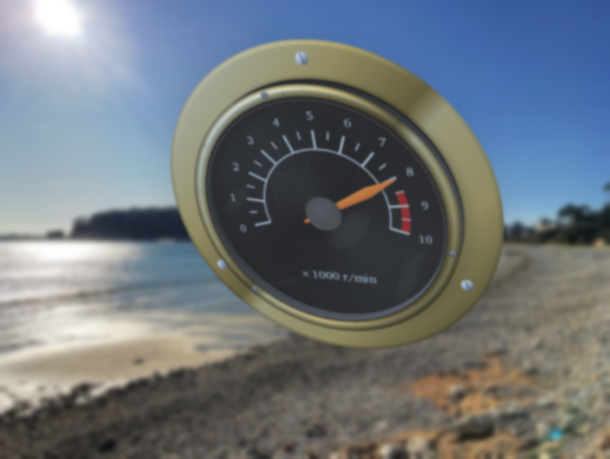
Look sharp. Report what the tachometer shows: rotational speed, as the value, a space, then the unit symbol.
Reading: 8000 rpm
